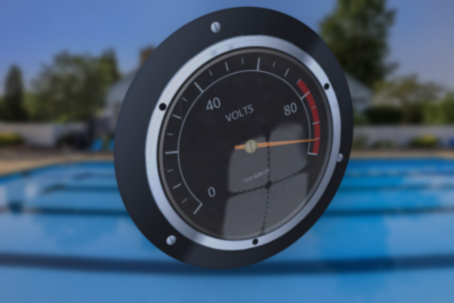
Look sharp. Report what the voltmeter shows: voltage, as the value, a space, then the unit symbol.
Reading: 95 V
